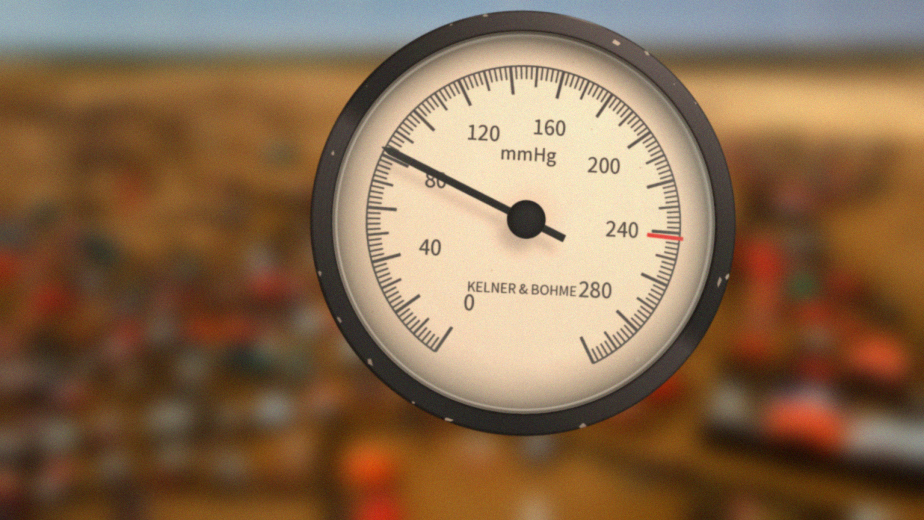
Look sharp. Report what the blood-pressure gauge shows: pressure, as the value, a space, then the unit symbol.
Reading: 82 mmHg
